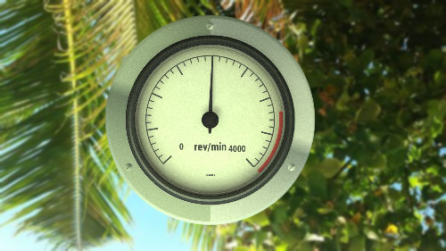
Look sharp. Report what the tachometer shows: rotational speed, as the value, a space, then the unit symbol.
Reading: 2000 rpm
